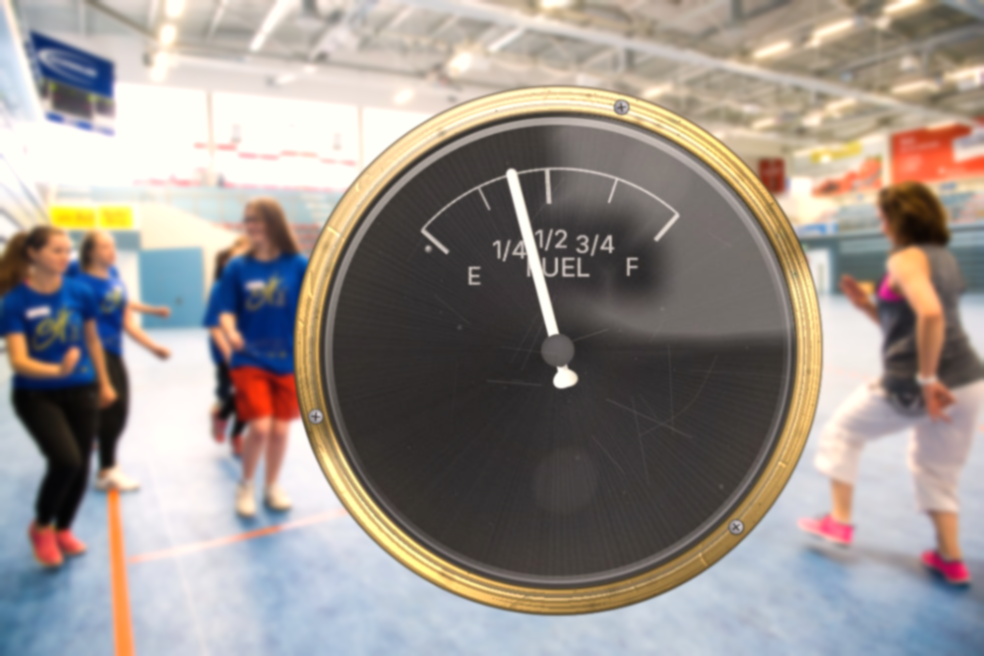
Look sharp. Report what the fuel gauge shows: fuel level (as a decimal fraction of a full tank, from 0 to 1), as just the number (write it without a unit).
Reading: 0.375
